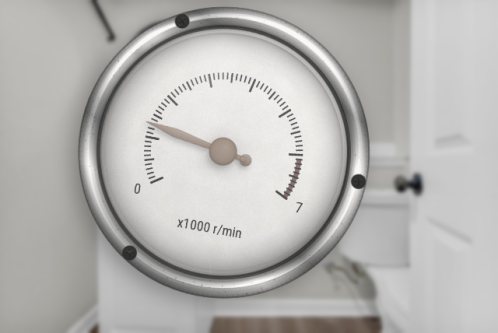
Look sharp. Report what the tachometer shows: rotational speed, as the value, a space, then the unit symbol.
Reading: 1300 rpm
